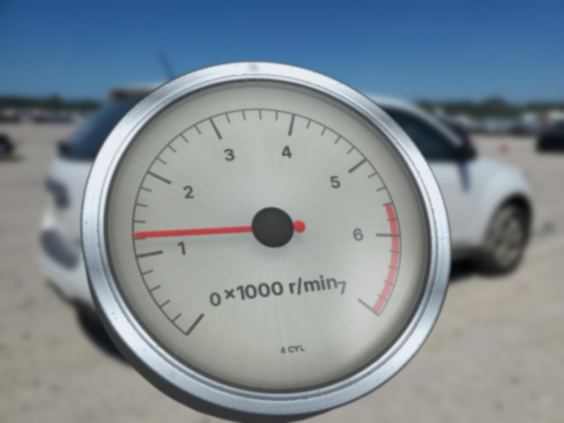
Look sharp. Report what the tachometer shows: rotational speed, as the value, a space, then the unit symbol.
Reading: 1200 rpm
